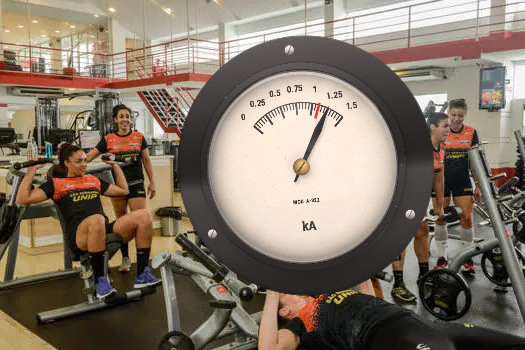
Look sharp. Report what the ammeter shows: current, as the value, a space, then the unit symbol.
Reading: 1.25 kA
